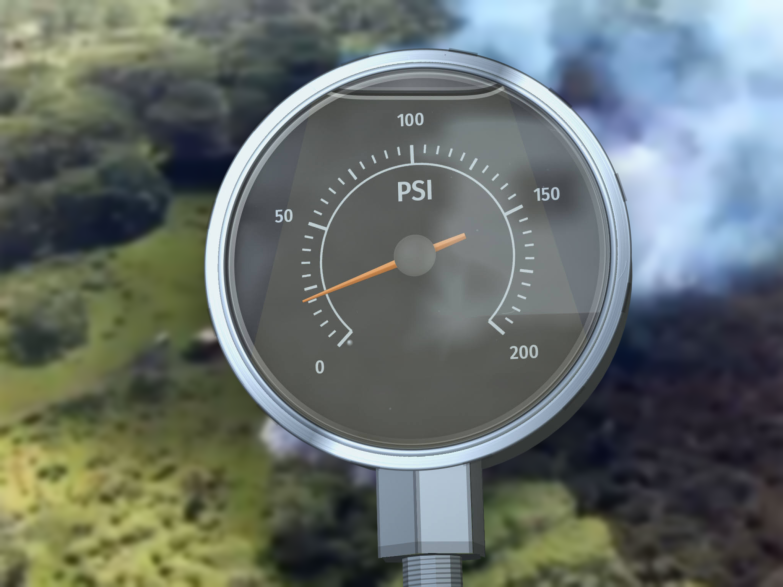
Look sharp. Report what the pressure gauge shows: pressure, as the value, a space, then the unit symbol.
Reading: 20 psi
